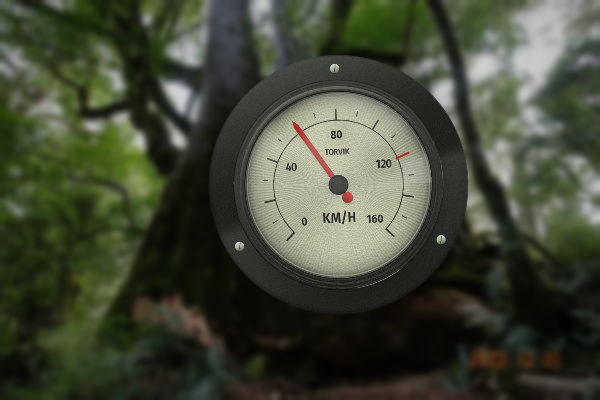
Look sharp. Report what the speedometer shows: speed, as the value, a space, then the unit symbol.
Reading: 60 km/h
